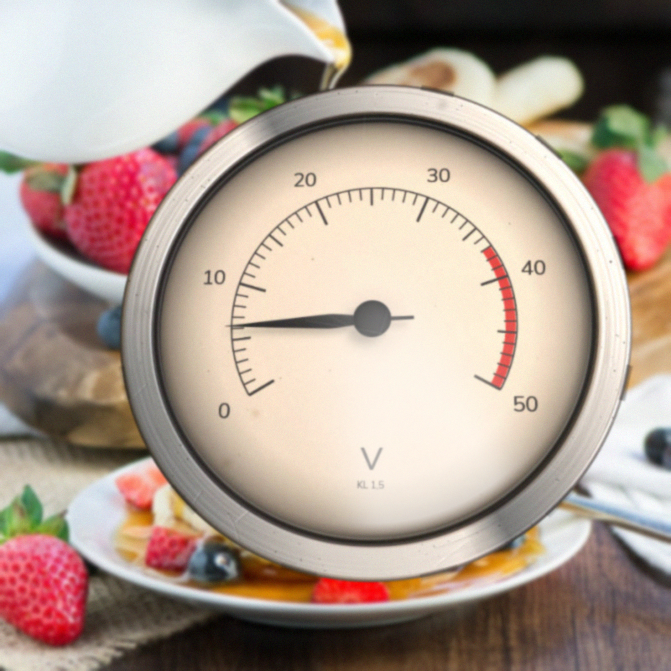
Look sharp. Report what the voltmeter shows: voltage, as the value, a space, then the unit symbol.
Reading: 6 V
